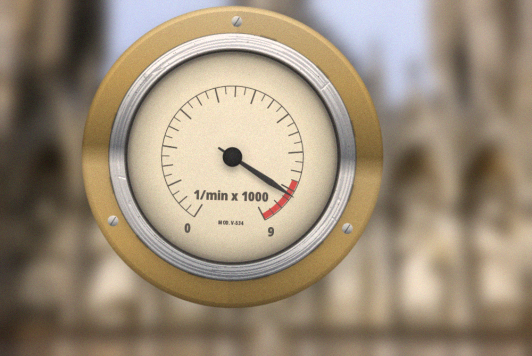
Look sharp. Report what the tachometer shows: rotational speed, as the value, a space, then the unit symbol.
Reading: 8125 rpm
